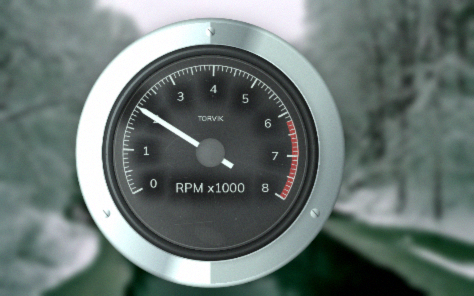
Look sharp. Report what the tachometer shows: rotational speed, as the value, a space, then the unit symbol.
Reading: 2000 rpm
